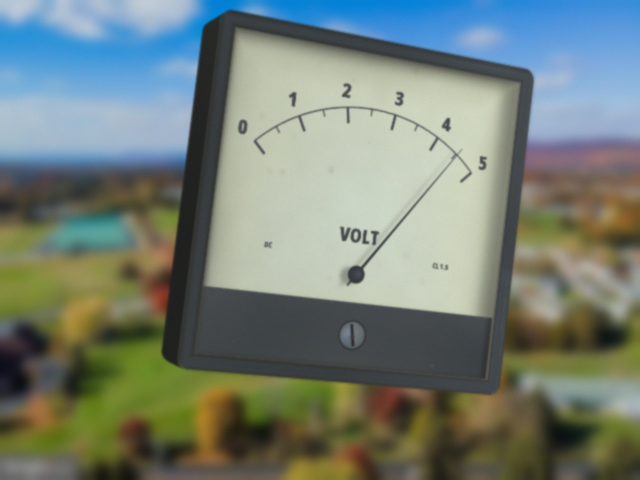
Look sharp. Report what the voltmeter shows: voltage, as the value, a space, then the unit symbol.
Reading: 4.5 V
